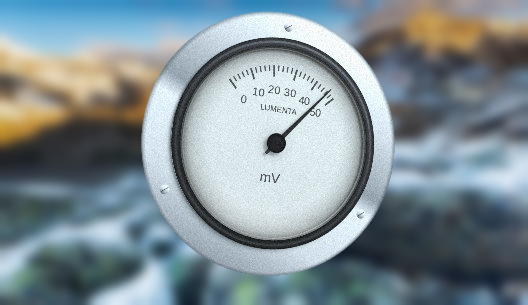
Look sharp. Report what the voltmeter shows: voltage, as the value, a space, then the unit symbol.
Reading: 46 mV
